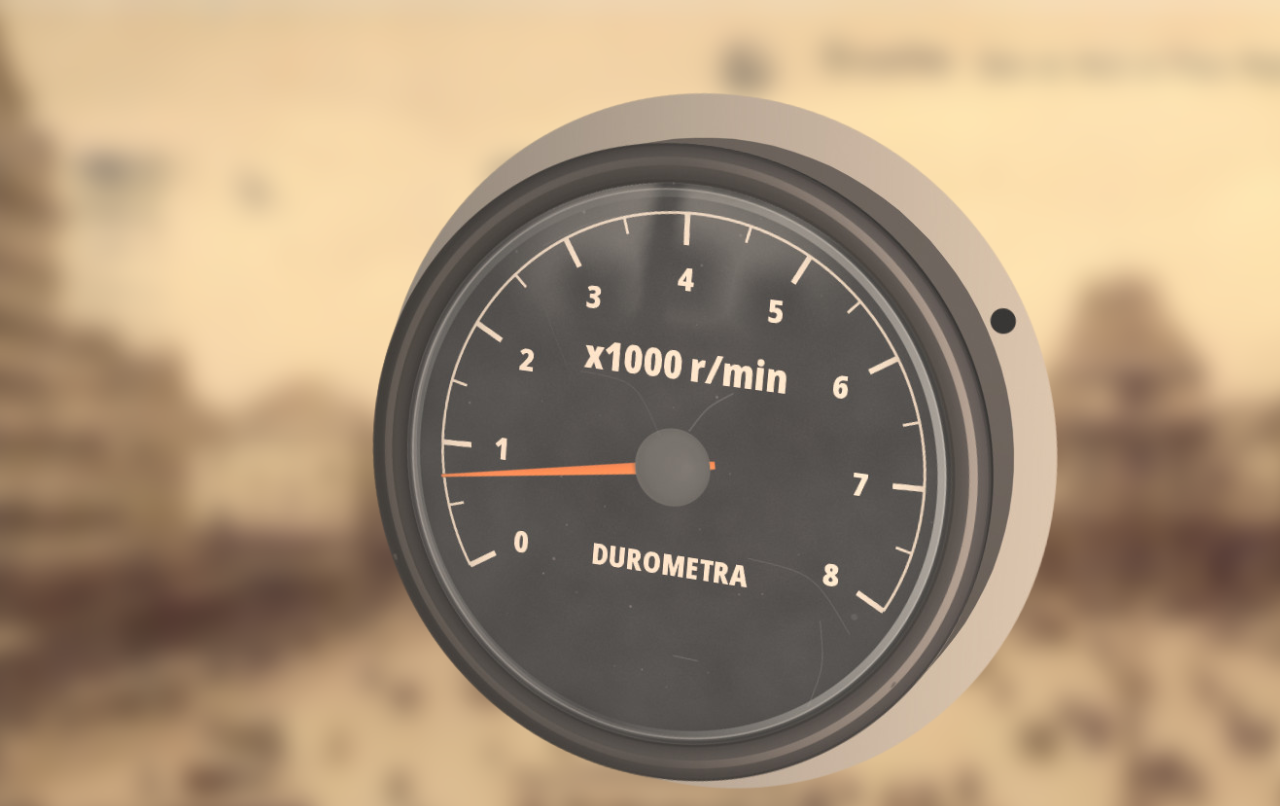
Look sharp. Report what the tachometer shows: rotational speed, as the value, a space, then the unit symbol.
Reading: 750 rpm
